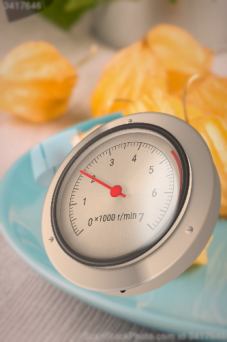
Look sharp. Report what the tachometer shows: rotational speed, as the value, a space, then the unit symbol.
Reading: 2000 rpm
